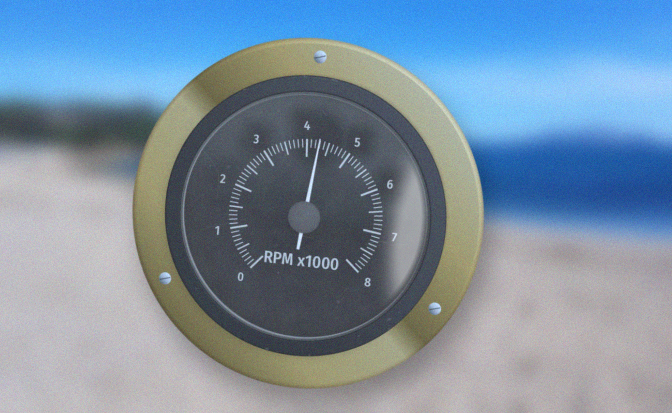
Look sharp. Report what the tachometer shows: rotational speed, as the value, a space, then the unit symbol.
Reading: 4300 rpm
